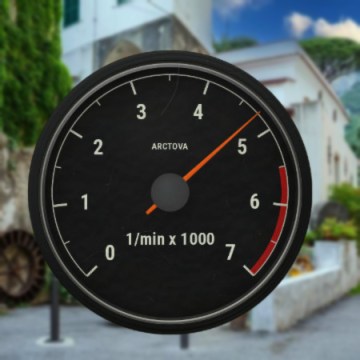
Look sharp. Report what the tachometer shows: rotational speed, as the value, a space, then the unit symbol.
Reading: 4750 rpm
